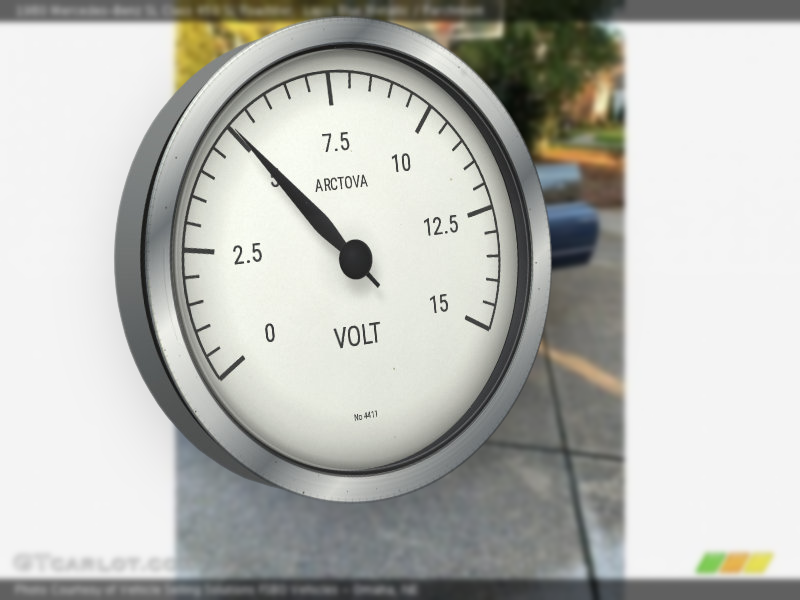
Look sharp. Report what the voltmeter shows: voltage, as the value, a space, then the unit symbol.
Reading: 5 V
